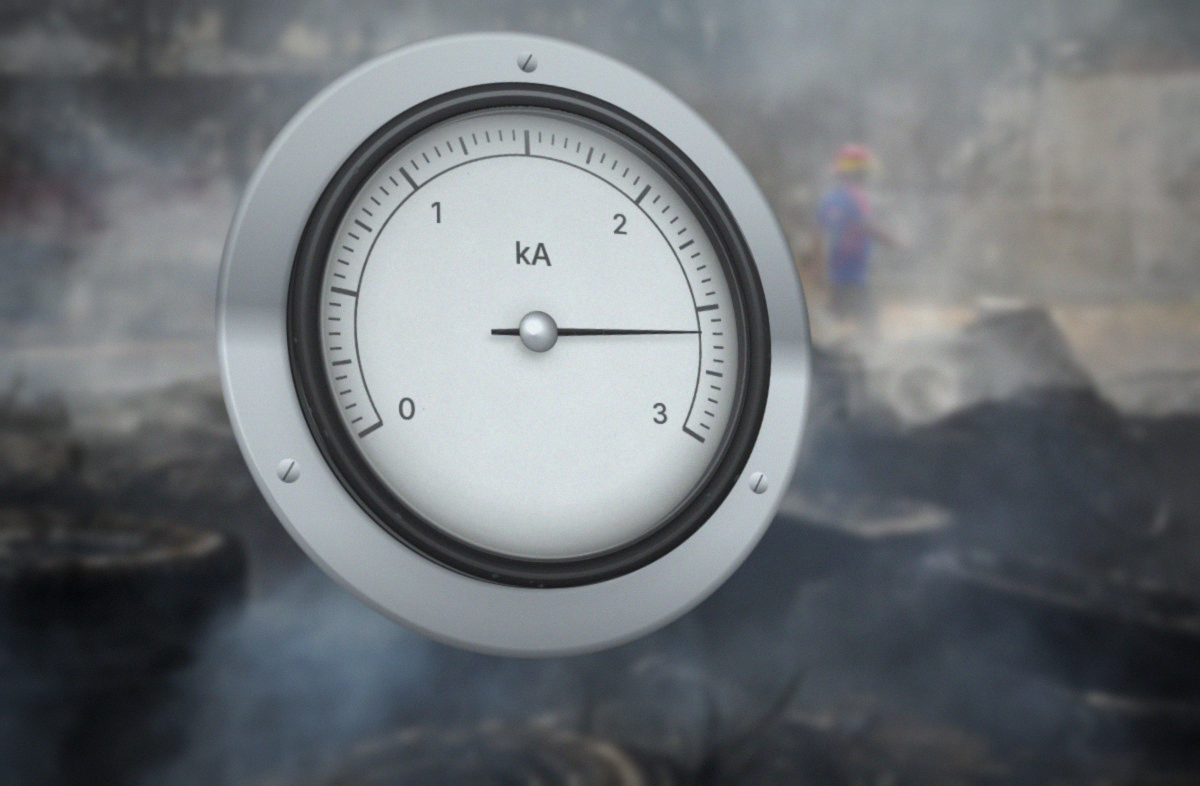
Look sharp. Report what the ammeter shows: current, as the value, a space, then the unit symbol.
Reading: 2.6 kA
